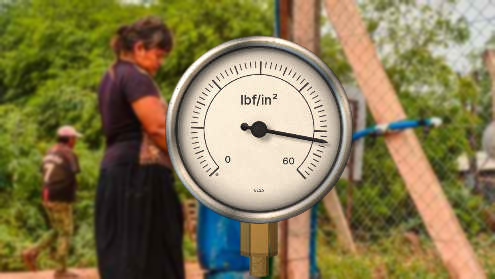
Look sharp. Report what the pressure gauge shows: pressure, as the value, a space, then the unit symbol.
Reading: 52 psi
